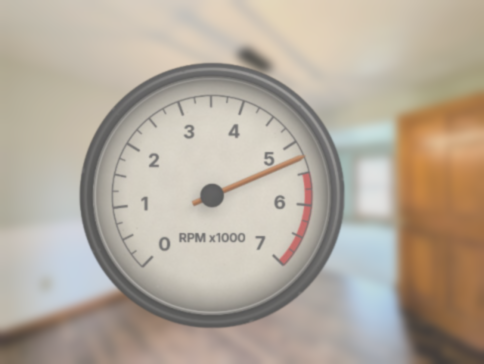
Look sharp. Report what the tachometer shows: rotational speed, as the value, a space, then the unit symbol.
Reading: 5250 rpm
